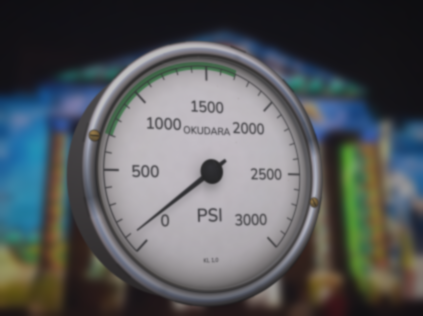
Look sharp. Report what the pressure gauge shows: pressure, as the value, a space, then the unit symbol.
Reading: 100 psi
